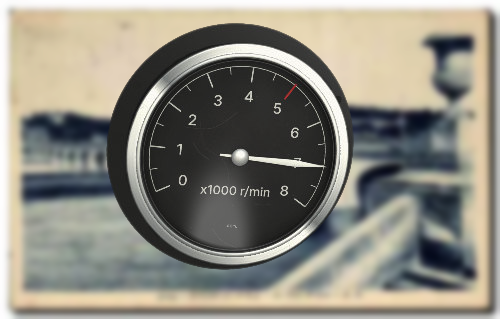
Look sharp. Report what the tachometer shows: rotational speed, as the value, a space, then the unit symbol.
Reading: 7000 rpm
